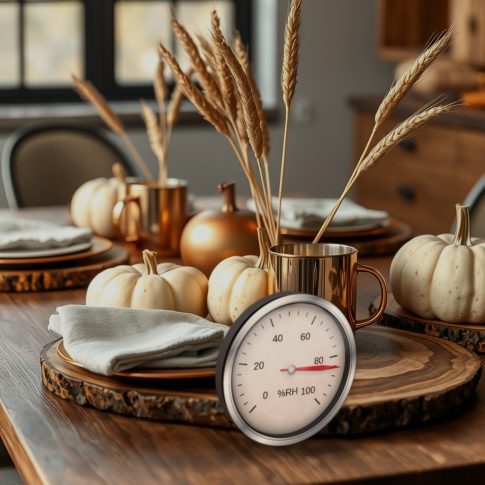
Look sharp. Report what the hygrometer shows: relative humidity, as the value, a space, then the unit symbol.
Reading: 84 %
